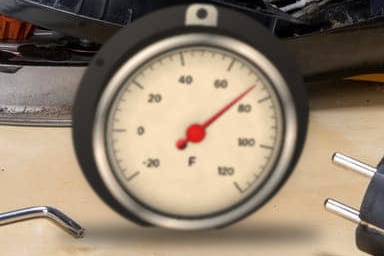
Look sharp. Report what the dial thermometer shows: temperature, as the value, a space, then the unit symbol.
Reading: 72 °F
